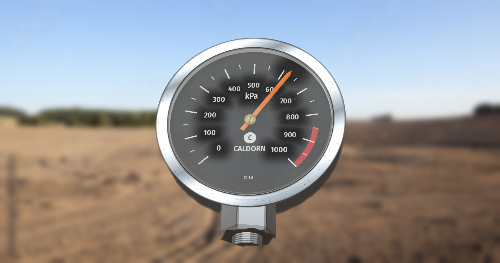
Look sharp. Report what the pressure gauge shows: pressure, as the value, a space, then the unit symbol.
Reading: 625 kPa
